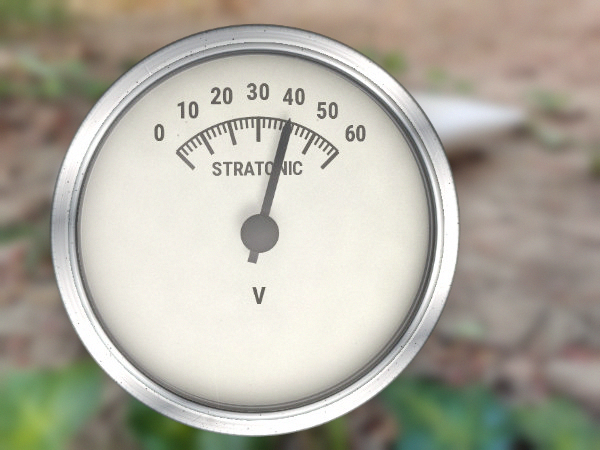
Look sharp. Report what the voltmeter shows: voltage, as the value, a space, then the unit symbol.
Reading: 40 V
